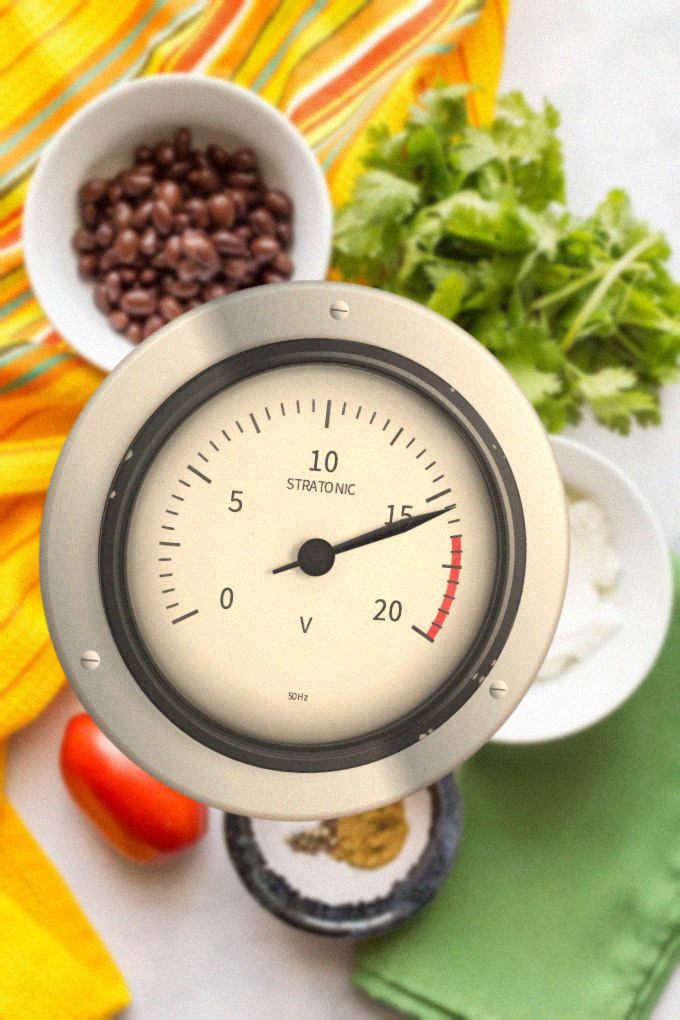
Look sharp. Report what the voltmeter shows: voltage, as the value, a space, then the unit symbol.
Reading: 15.5 V
